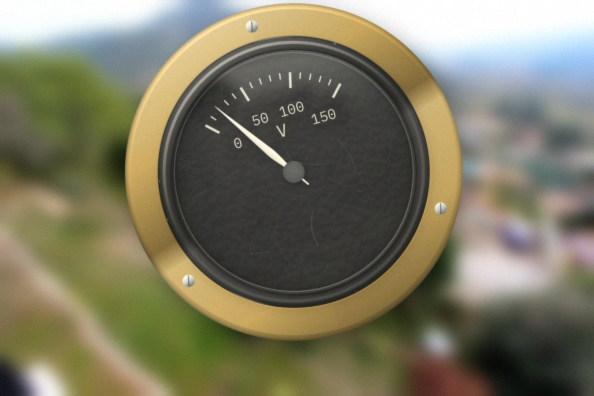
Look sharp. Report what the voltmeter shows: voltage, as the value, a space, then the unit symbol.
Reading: 20 V
